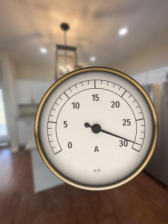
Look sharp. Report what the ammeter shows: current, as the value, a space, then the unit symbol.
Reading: 29 A
